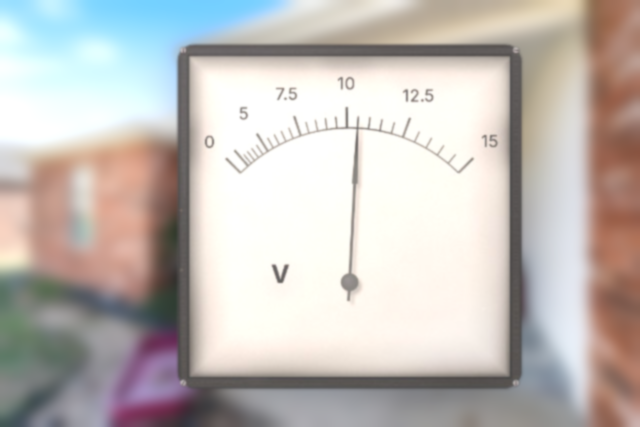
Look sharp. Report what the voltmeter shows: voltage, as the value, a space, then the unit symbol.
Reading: 10.5 V
